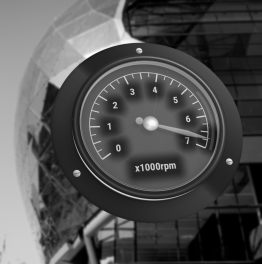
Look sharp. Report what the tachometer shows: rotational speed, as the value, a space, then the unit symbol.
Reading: 6750 rpm
